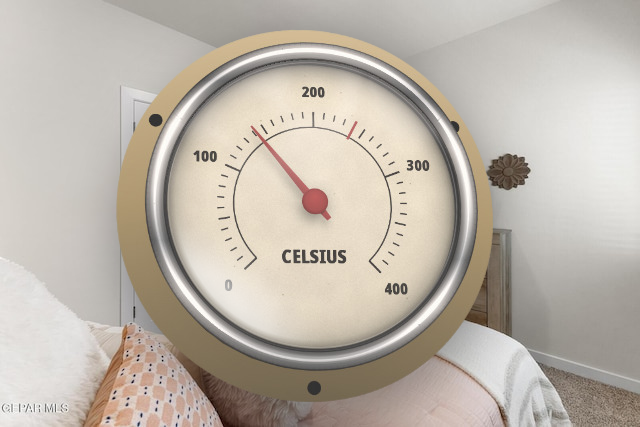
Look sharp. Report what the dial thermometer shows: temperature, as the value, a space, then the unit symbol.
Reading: 140 °C
